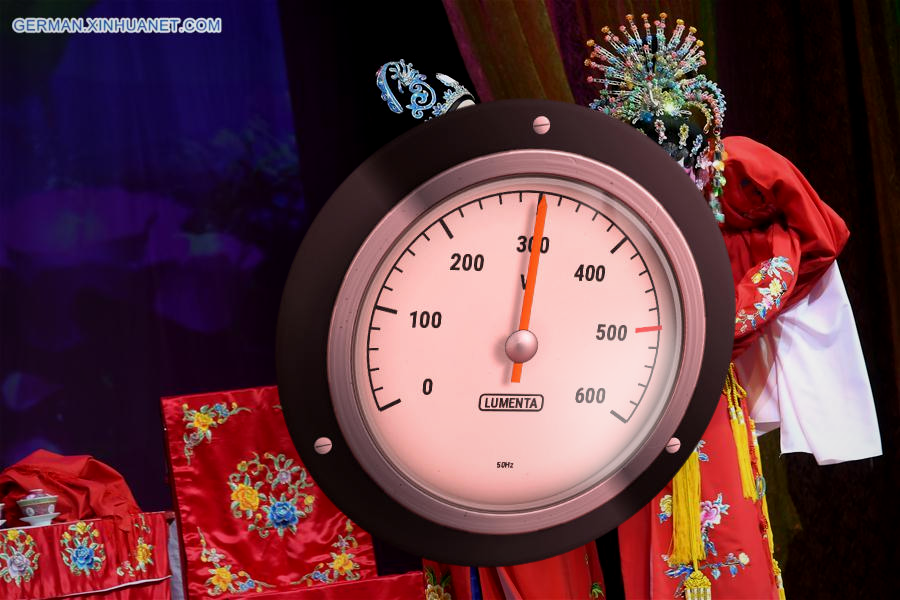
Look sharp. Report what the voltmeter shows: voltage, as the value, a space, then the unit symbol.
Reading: 300 V
